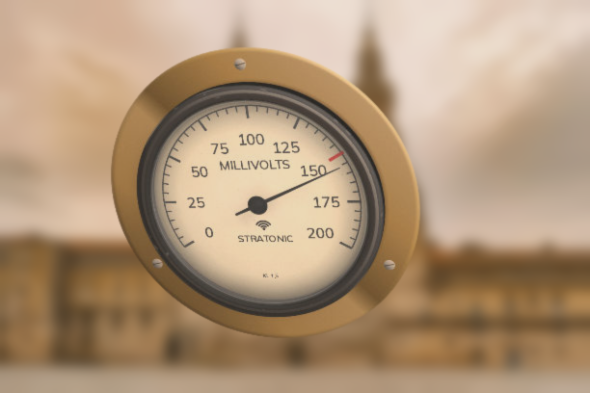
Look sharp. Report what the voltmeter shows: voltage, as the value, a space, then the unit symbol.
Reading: 155 mV
